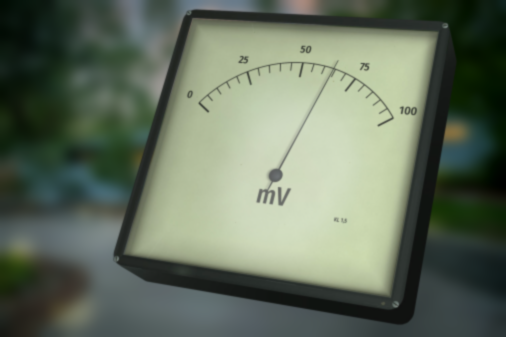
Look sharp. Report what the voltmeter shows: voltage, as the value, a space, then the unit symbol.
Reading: 65 mV
